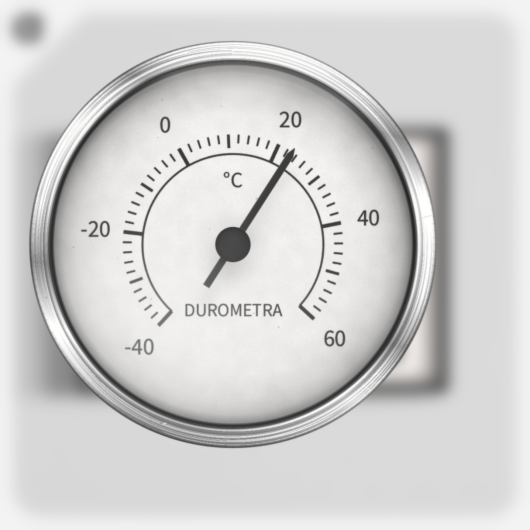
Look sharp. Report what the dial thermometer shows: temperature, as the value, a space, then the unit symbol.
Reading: 23 °C
